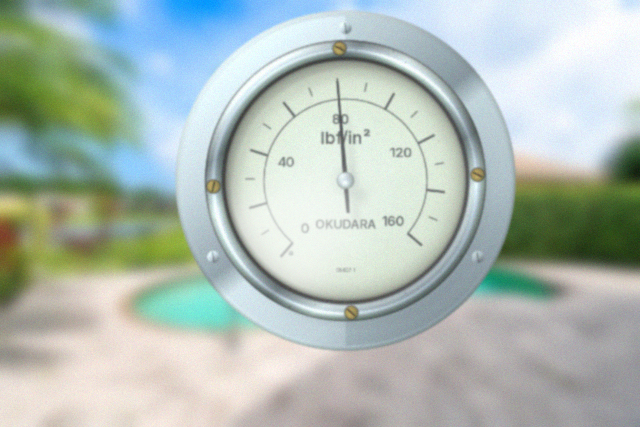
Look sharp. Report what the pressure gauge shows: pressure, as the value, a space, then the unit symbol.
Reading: 80 psi
